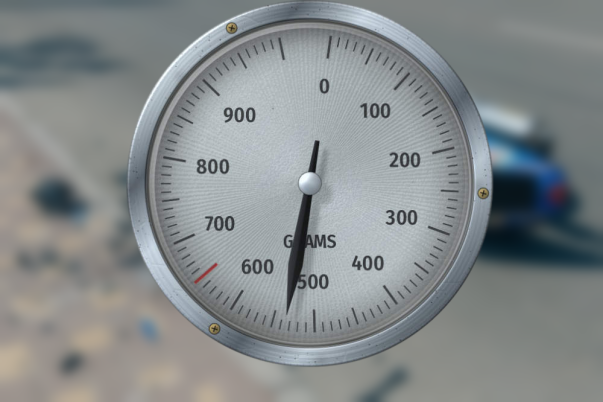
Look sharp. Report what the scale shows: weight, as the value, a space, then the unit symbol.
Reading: 535 g
